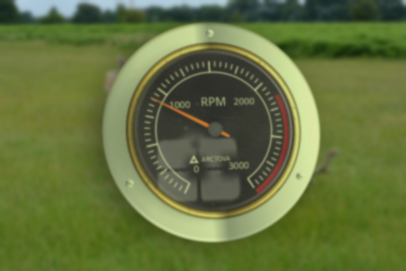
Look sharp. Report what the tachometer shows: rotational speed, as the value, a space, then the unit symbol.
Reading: 900 rpm
